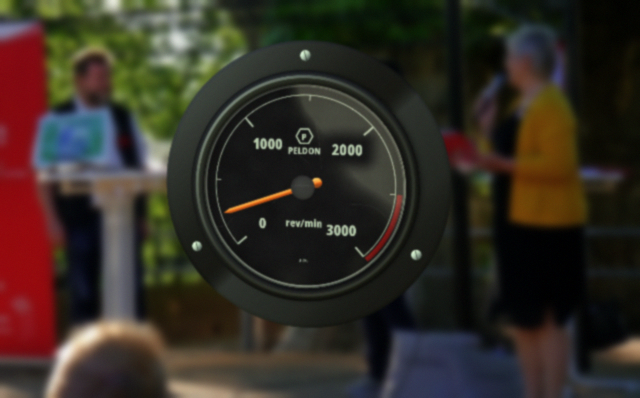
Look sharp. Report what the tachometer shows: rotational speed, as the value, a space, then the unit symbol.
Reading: 250 rpm
